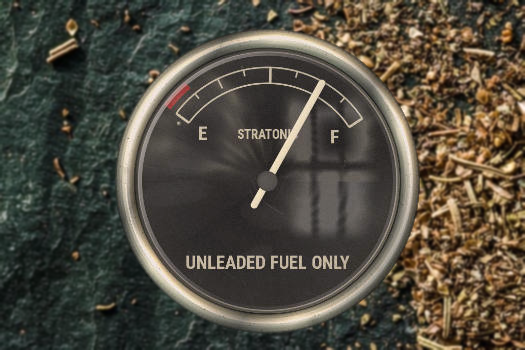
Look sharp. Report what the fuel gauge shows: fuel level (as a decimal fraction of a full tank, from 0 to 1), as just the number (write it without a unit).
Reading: 0.75
